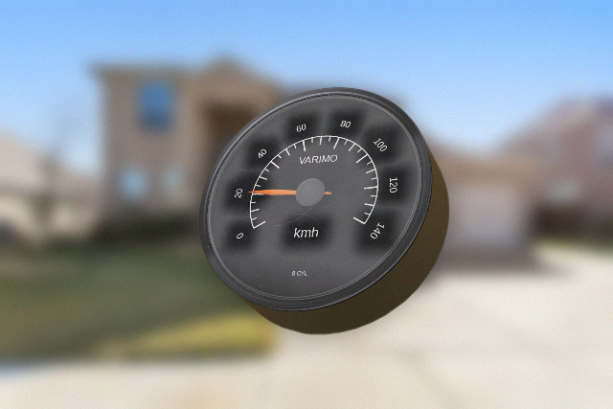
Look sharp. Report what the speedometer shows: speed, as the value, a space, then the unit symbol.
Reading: 20 km/h
